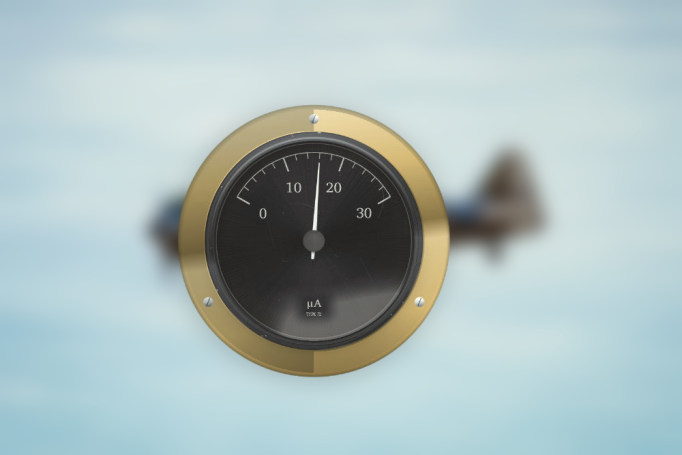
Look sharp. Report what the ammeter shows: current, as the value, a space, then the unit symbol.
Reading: 16 µA
